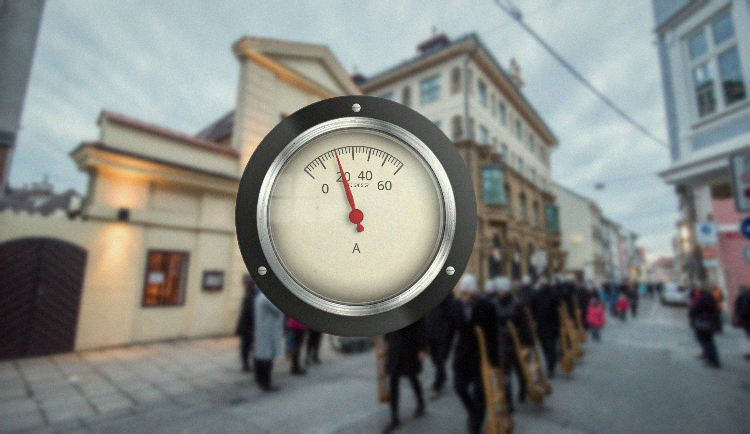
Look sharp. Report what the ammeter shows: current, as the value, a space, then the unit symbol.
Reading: 20 A
